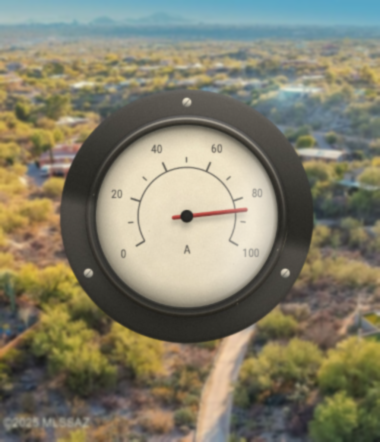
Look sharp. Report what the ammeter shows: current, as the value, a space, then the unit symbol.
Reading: 85 A
